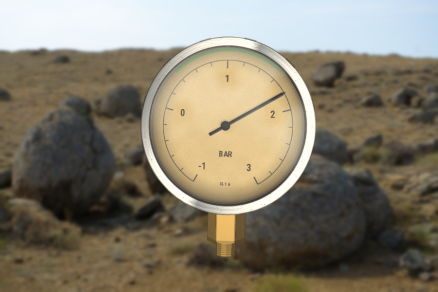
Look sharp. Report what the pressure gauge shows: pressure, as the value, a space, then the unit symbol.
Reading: 1.8 bar
